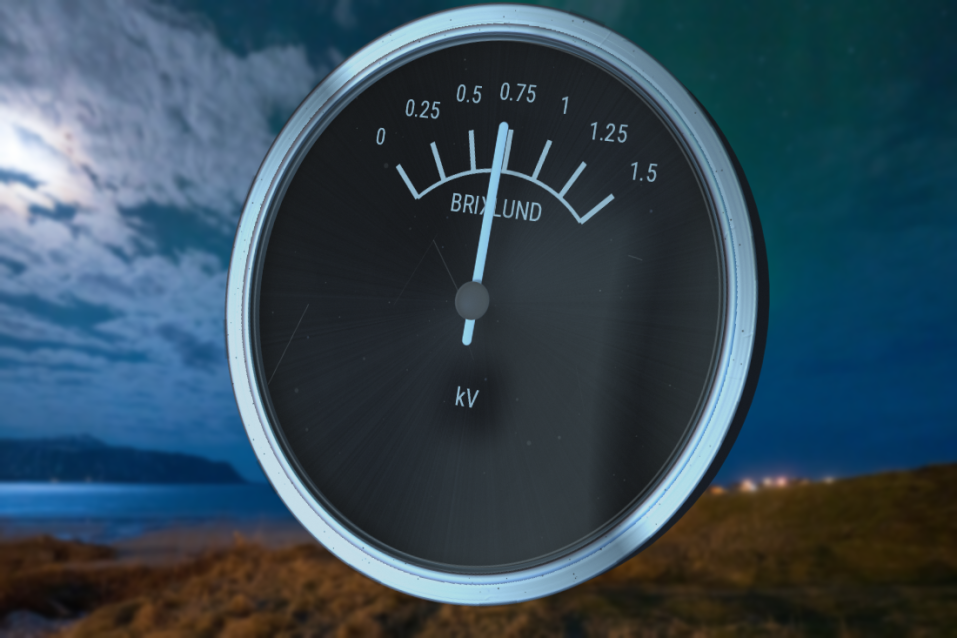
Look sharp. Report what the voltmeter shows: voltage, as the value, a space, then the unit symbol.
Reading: 0.75 kV
